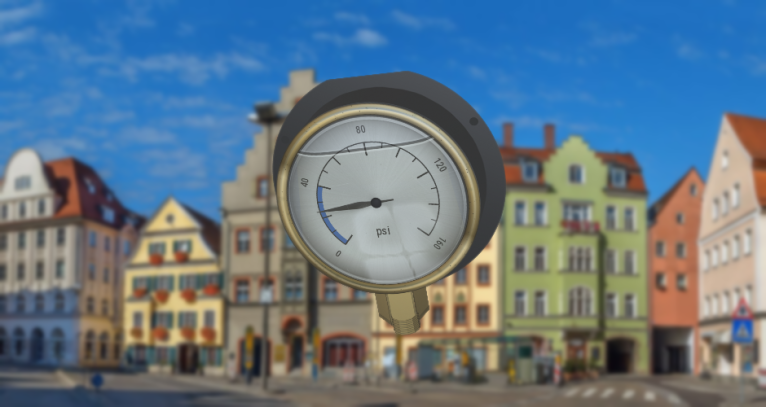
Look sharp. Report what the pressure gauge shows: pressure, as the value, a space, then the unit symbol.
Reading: 25 psi
